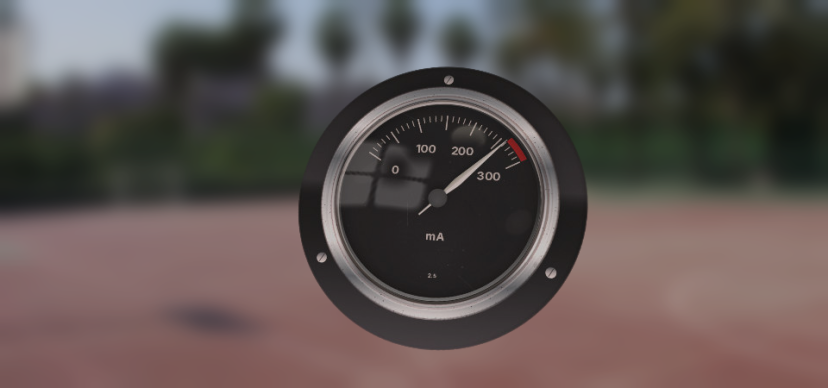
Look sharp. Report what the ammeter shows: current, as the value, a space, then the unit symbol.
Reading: 260 mA
